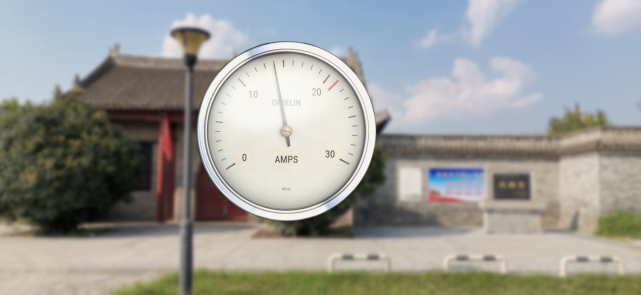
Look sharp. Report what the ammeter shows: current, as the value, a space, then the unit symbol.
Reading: 14 A
